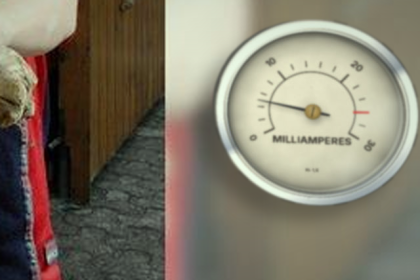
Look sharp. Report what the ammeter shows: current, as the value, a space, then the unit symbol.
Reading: 5 mA
